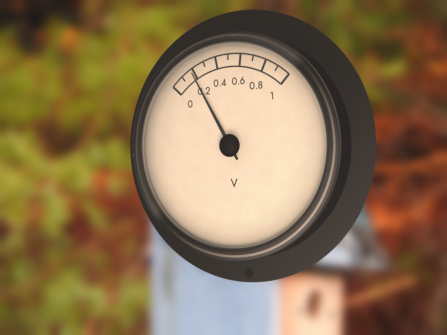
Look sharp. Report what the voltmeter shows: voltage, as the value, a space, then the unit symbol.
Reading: 0.2 V
